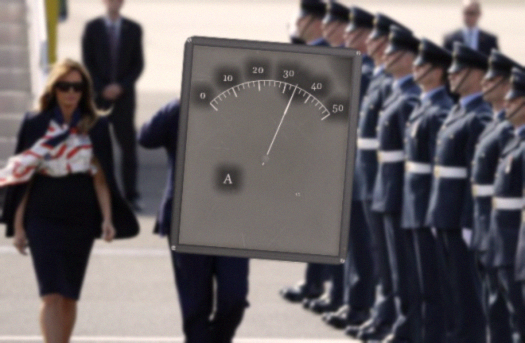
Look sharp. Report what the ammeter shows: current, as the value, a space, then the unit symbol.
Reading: 34 A
